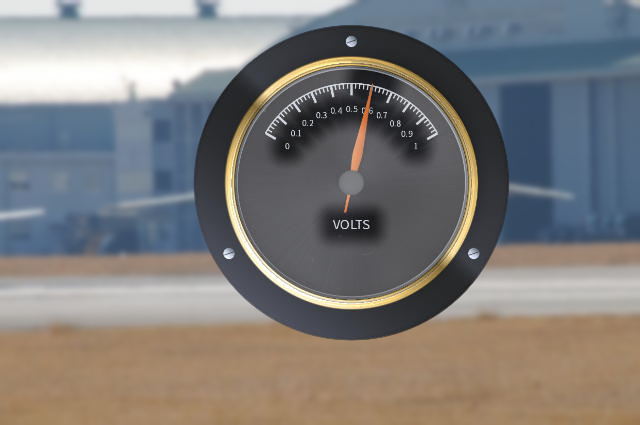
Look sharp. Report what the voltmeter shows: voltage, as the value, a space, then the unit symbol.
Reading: 0.6 V
